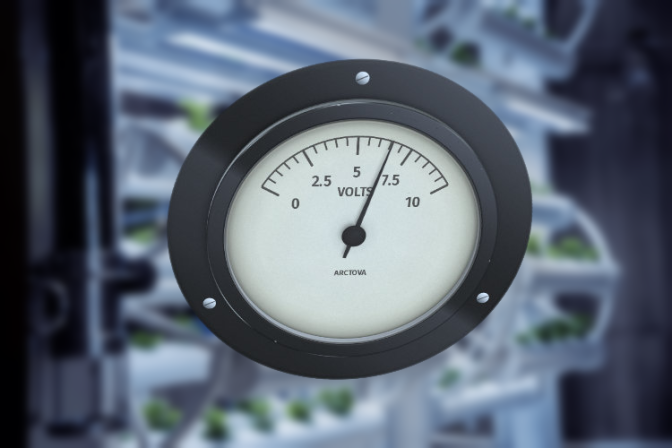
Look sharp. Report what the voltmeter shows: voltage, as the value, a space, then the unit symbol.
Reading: 6.5 V
